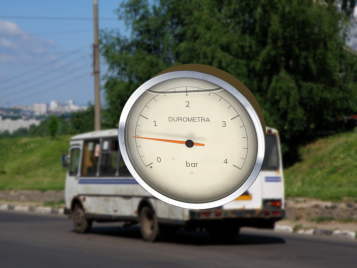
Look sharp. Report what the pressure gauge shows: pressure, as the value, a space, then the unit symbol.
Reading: 0.6 bar
